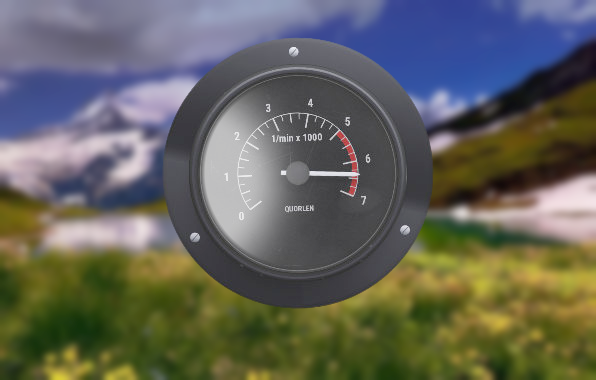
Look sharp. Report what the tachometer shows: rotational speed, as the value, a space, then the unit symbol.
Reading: 6375 rpm
